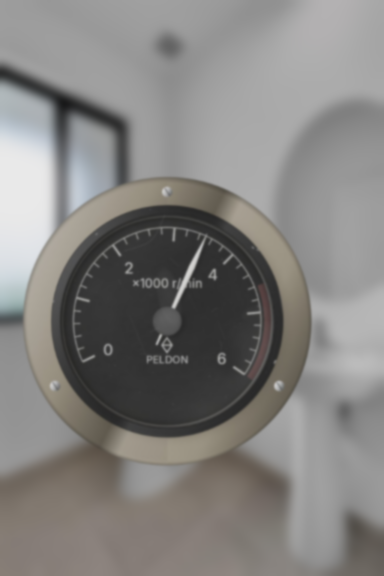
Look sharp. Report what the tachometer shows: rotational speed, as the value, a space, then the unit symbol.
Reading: 3500 rpm
